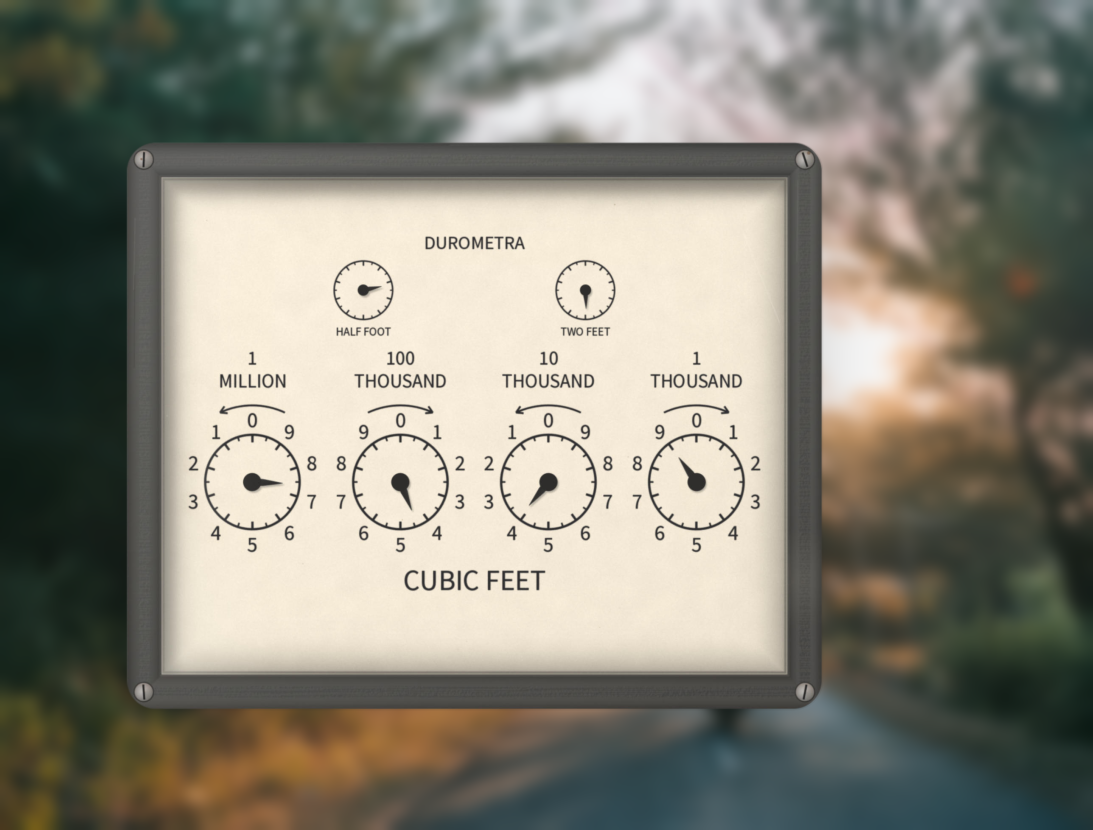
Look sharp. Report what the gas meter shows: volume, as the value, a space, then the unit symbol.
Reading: 743900 ft³
